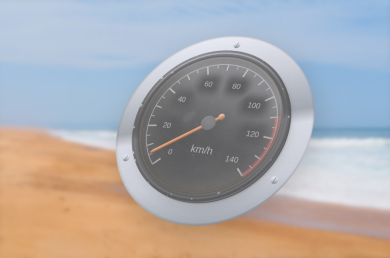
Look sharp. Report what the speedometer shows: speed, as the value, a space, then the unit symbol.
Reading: 5 km/h
